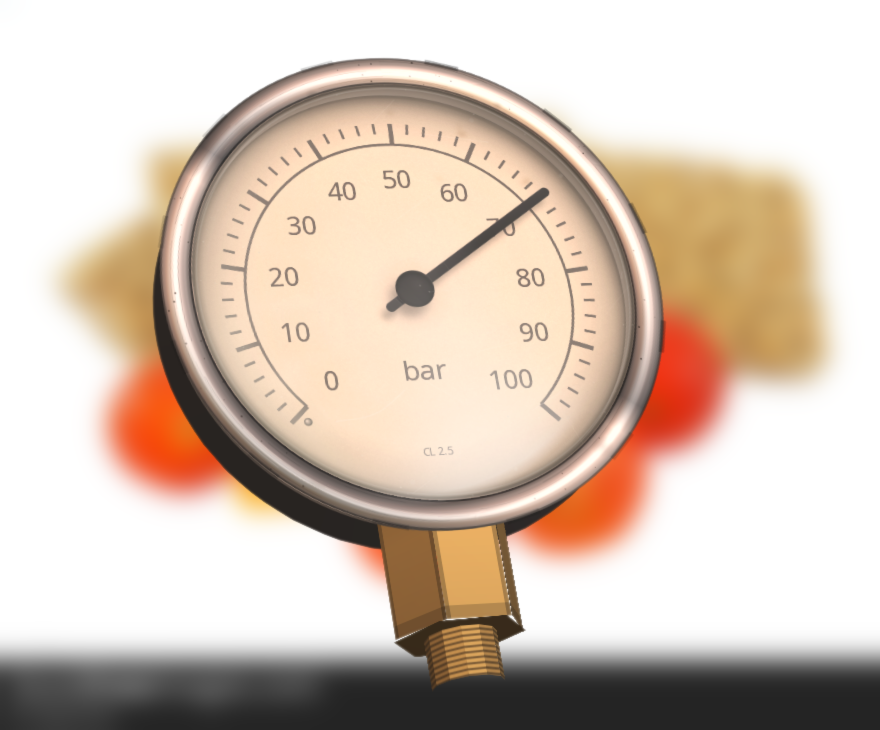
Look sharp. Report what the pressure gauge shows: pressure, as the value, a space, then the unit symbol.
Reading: 70 bar
